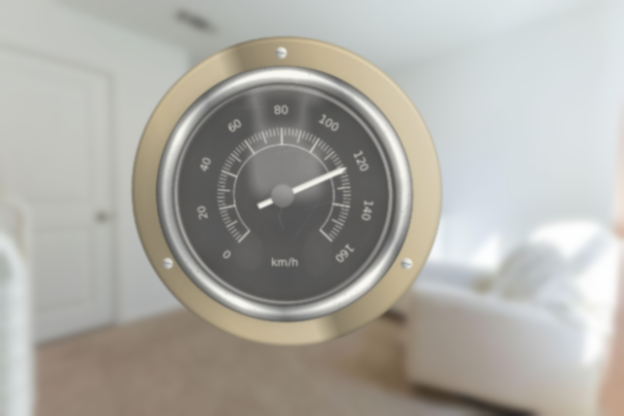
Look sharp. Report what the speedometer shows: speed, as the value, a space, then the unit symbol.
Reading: 120 km/h
